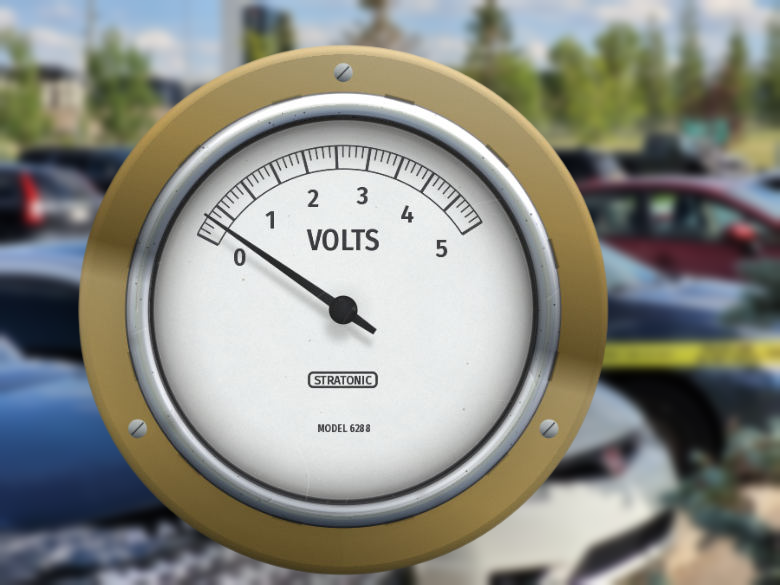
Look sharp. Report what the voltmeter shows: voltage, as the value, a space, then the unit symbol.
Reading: 0.3 V
